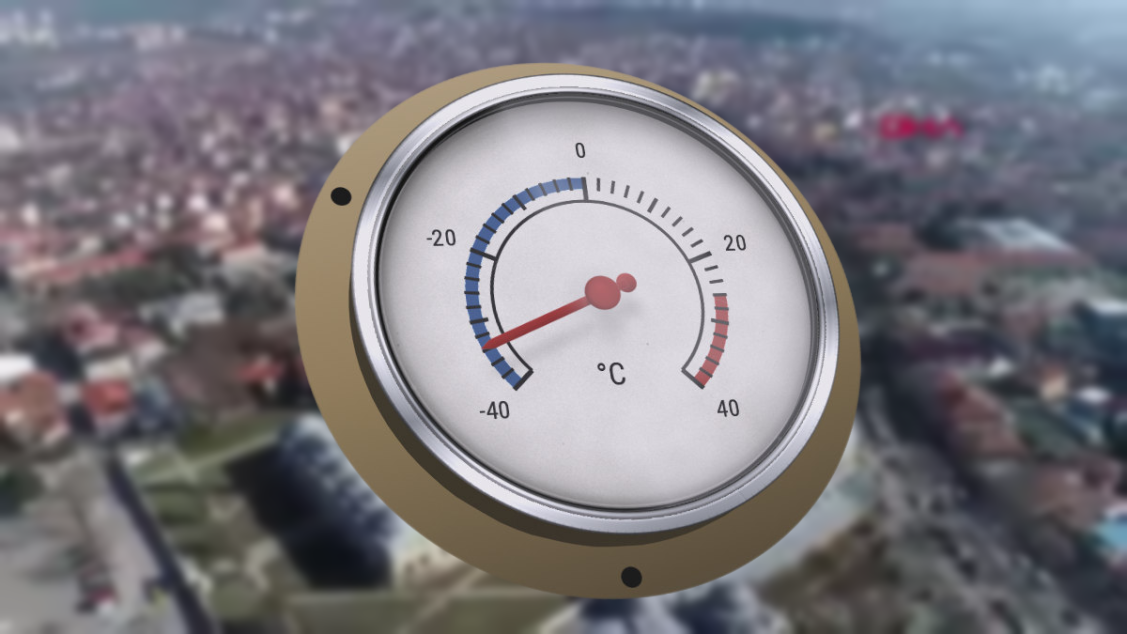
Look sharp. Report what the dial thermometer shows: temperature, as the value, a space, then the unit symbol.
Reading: -34 °C
